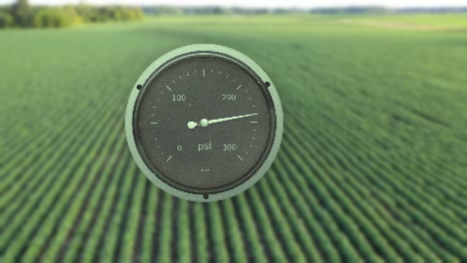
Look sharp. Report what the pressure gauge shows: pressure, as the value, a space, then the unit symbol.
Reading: 240 psi
